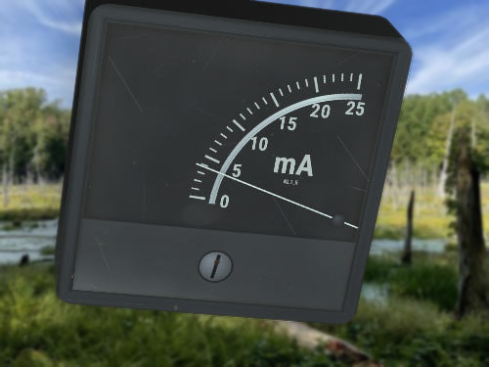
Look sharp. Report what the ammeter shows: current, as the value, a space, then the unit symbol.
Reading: 4 mA
